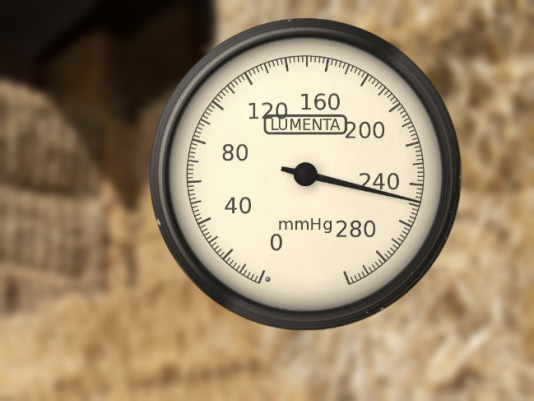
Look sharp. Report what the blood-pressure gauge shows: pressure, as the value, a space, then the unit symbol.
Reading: 248 mmHg
